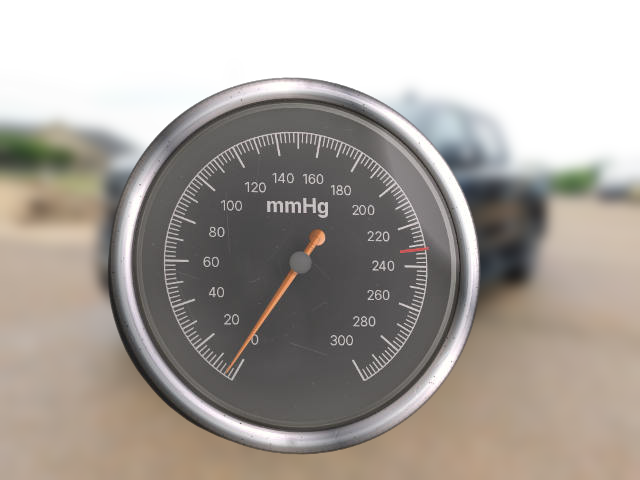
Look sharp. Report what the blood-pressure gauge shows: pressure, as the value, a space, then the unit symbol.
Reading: 4 mmHg
